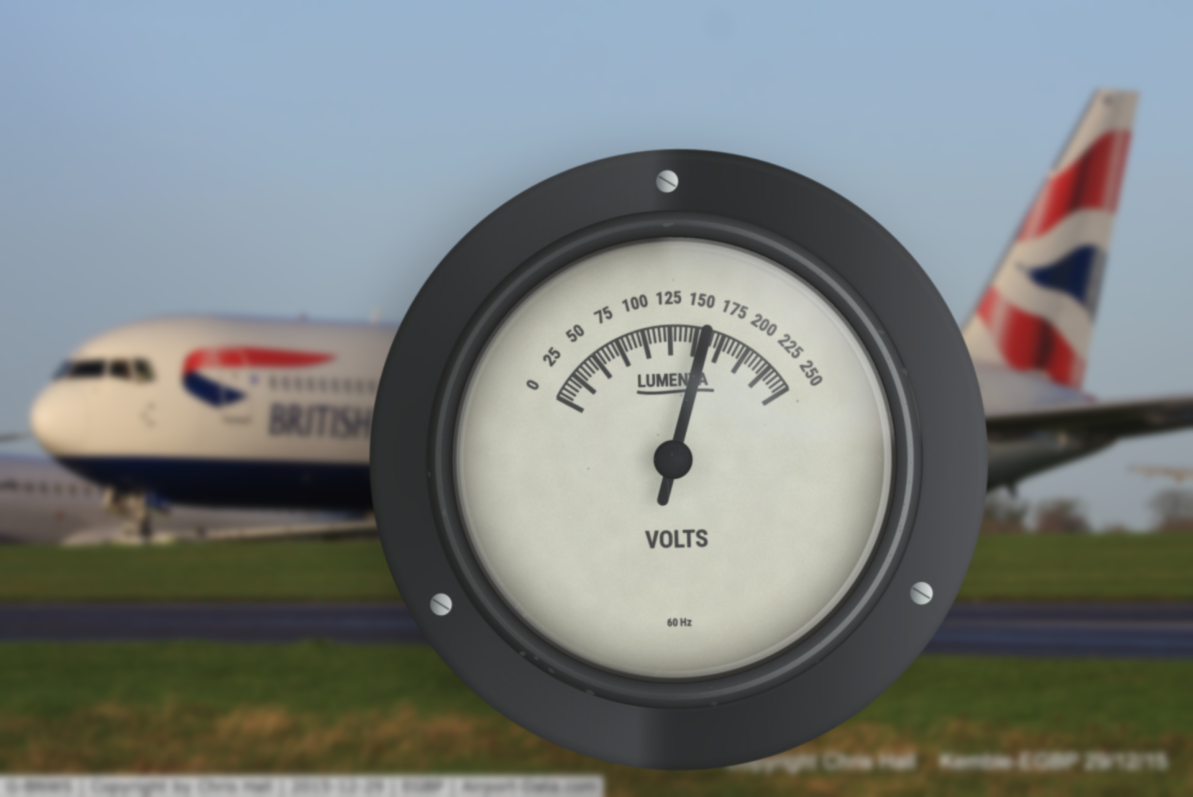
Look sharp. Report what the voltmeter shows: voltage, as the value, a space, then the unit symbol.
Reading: 160 V
